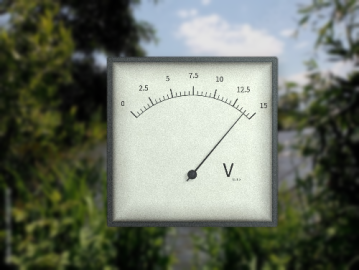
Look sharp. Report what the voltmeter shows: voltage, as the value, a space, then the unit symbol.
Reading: 14 V
